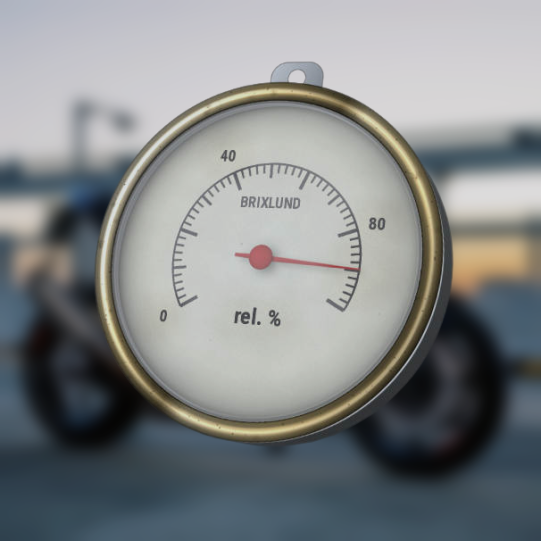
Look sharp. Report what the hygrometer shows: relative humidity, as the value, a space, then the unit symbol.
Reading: 90 %
